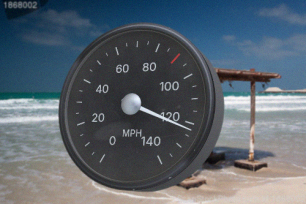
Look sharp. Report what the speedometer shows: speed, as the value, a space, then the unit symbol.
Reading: 122.5 mph
